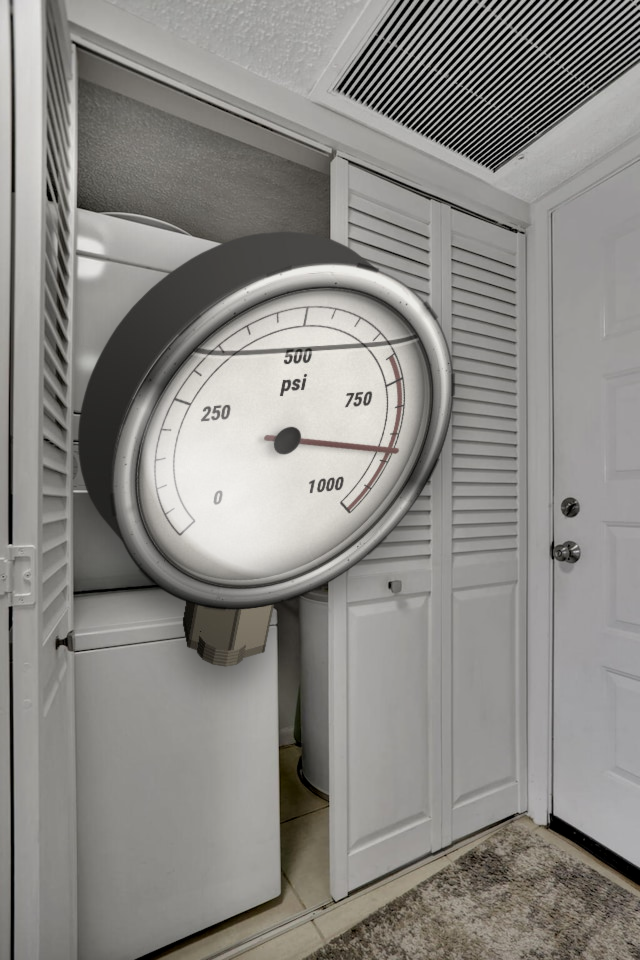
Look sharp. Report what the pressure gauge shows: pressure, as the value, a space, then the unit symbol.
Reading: 875 psi
